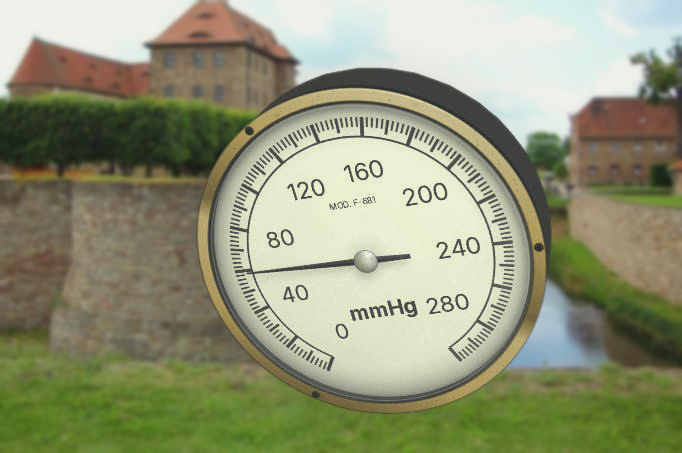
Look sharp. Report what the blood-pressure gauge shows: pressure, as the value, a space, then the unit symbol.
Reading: 60 mmHg
